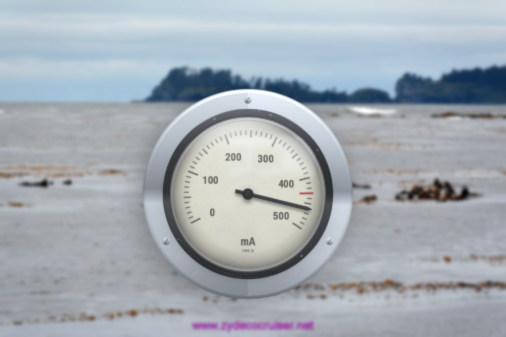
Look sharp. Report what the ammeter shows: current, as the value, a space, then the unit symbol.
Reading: 460 mA
